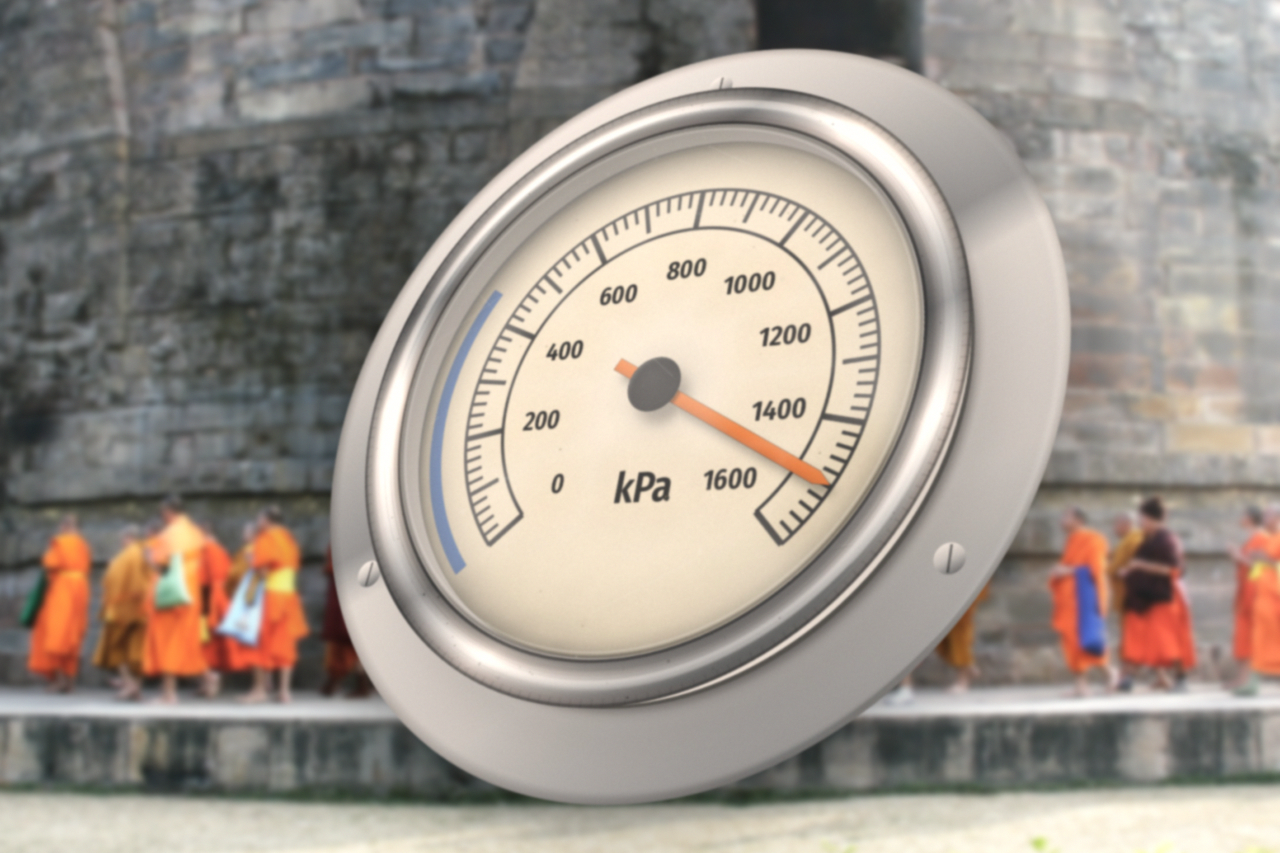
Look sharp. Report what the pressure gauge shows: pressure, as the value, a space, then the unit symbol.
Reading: 1500 kPa
